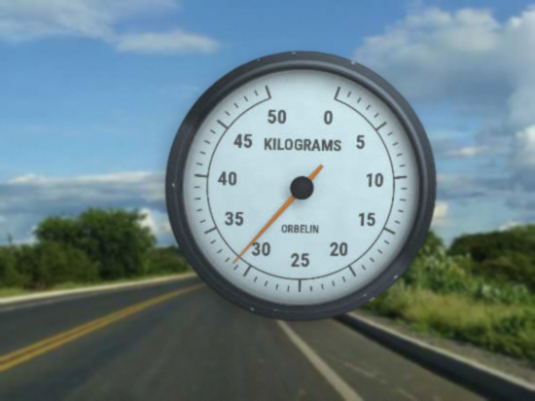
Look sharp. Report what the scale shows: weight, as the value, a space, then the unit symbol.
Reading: 31.5 kg
